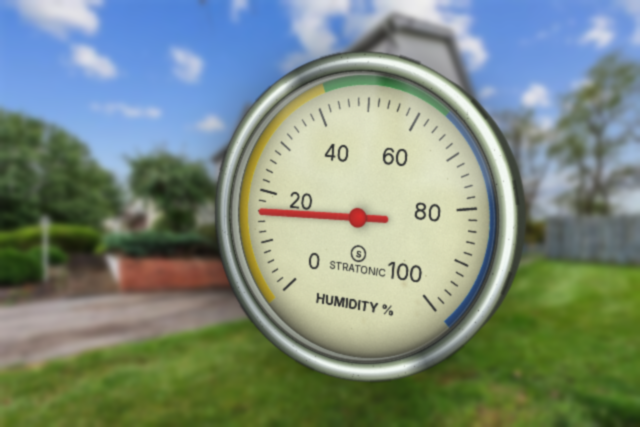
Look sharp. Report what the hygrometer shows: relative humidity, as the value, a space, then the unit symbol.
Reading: 16 %
